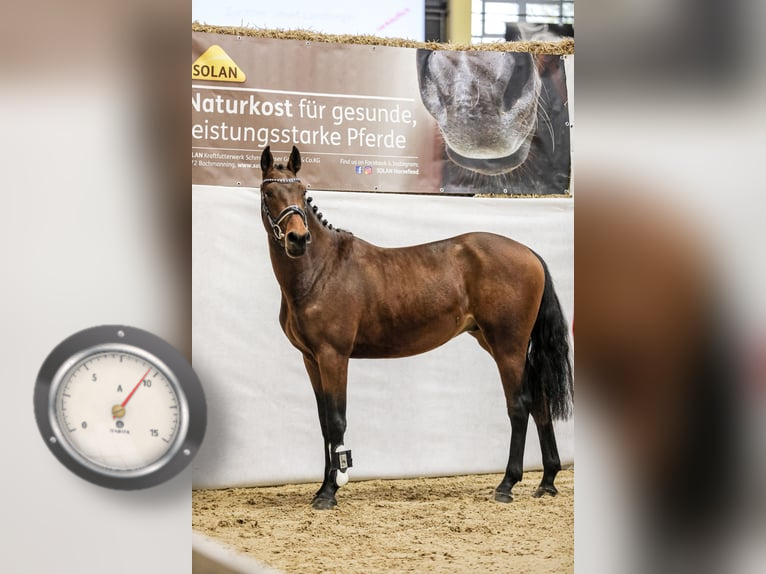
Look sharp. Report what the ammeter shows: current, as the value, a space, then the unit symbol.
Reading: 9.5 A
